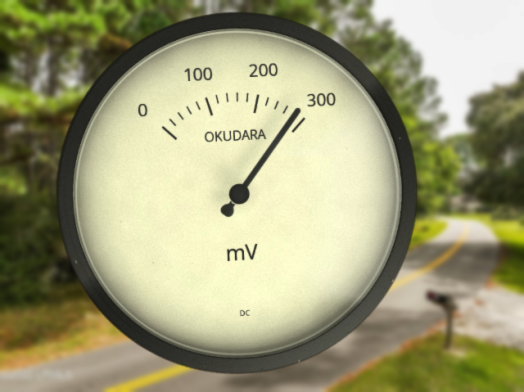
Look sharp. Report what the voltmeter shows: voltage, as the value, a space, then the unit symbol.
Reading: 280 mV
